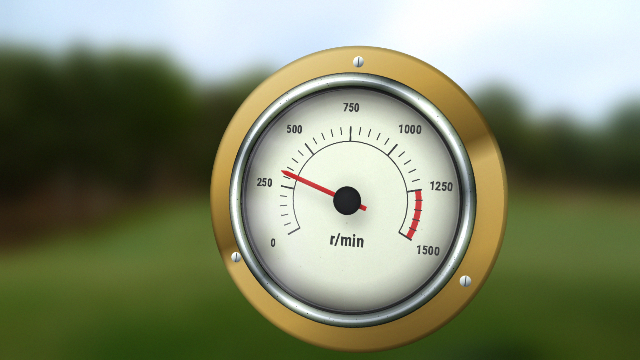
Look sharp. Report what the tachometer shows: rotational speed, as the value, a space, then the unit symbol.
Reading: 325 rpm
